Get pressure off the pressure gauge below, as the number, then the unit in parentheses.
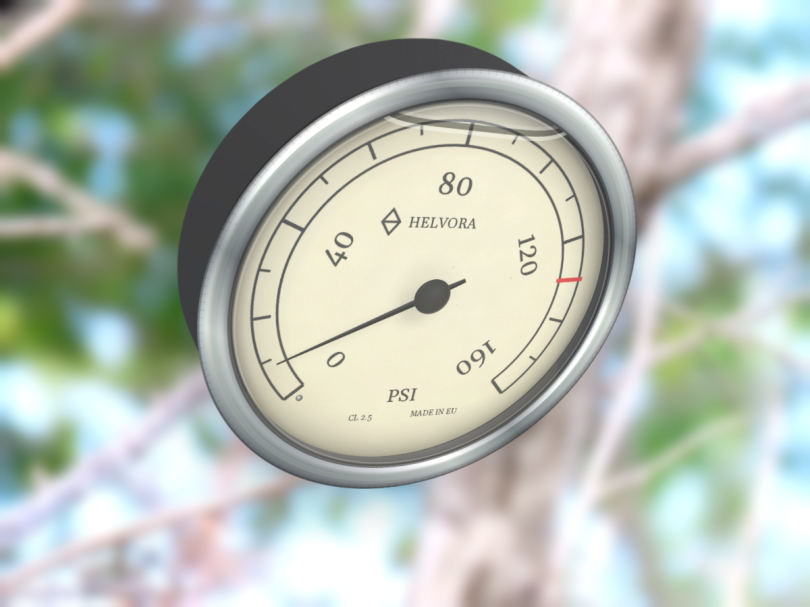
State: 10 (psi)
